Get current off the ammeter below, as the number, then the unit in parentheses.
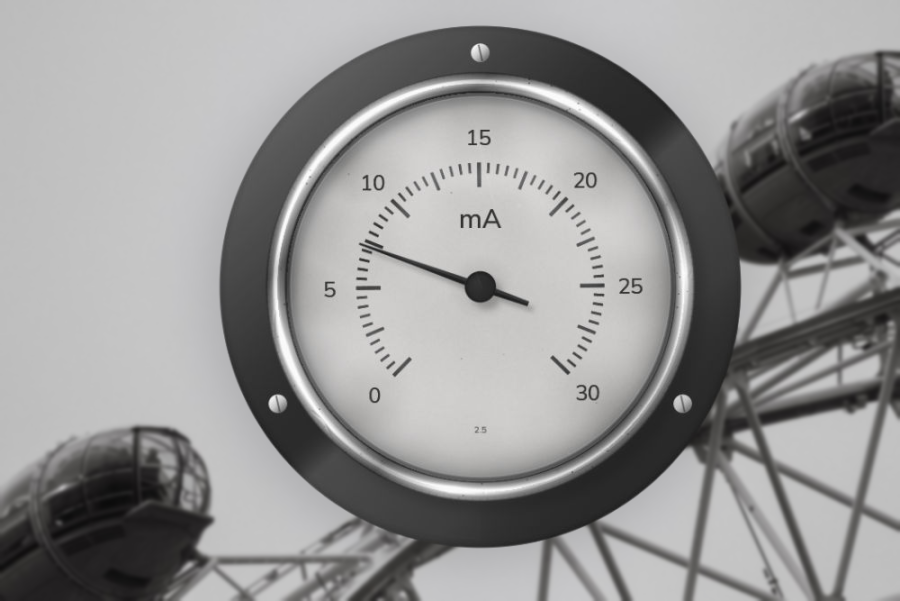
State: 7.25 (mA)
